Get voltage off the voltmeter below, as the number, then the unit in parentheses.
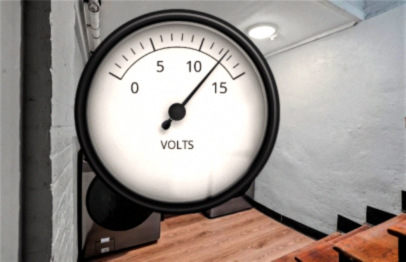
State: 12.5 (V)
